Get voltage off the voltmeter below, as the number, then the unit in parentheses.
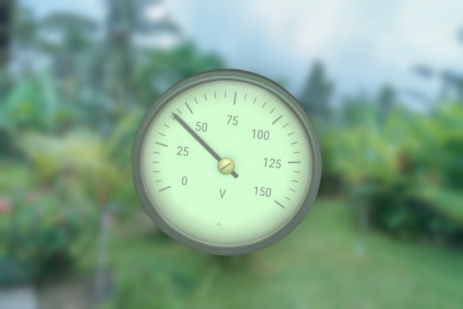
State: 42.5 (V)
